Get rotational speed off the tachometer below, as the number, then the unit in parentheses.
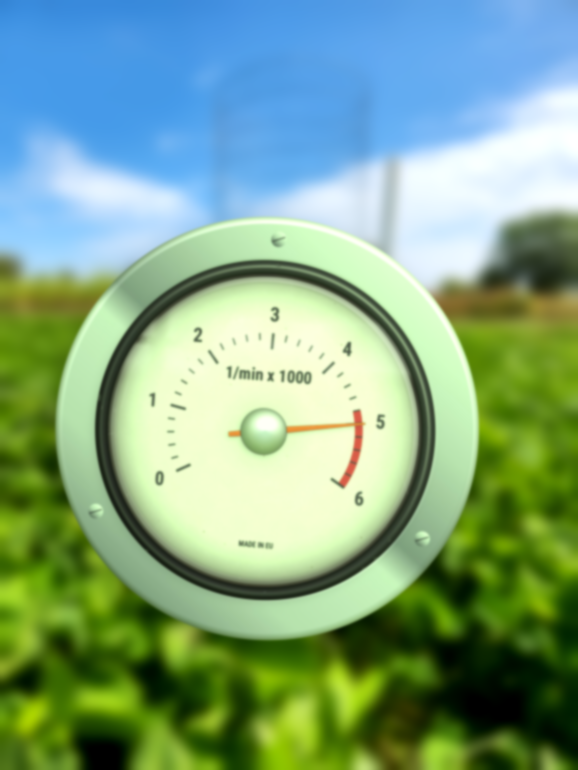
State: 5000 (rpm)
